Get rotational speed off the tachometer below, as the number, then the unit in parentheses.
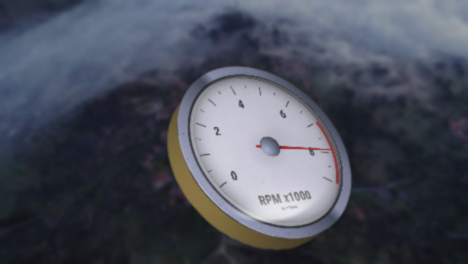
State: 8000 (rpm)
